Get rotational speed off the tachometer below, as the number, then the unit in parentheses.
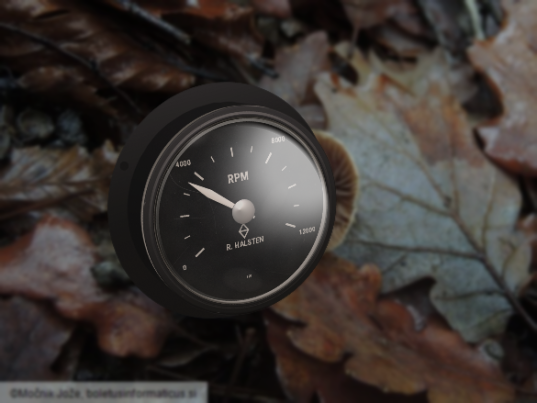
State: 3500 (rpm)
